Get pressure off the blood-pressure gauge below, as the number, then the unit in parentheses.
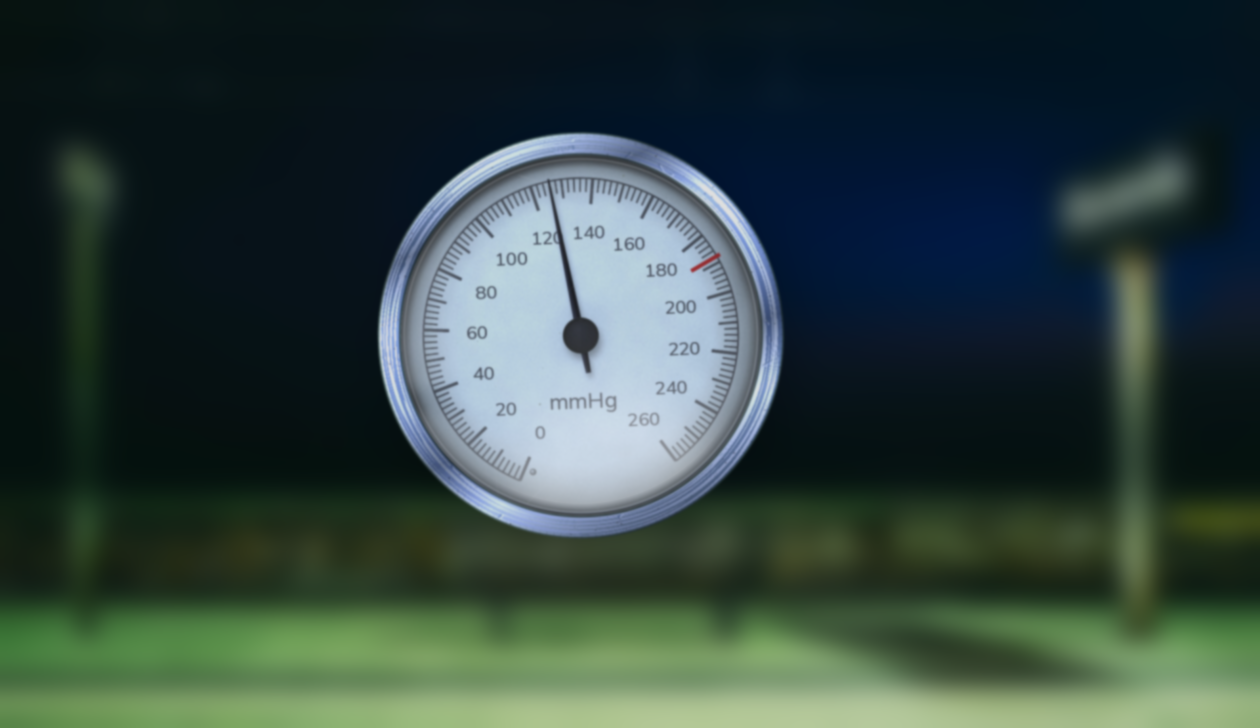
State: 126 (mmHg)
